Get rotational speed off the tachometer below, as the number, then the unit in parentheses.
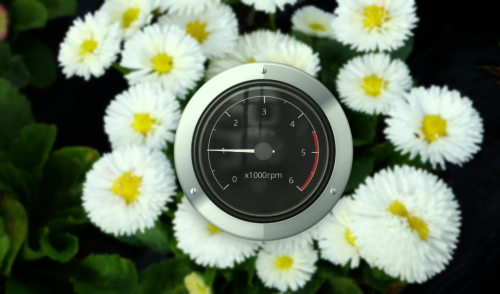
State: 1000 (rpm)
